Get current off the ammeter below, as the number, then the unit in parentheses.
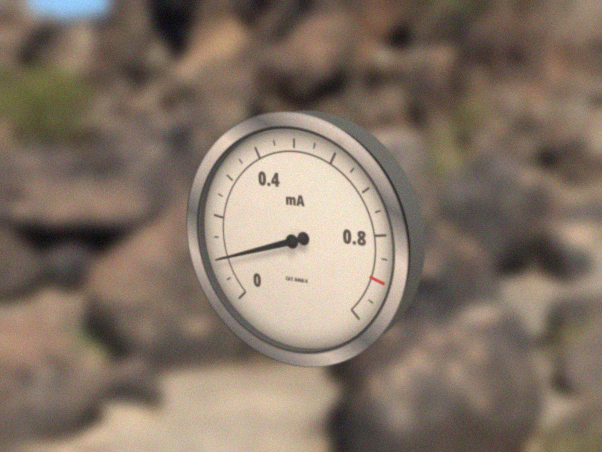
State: 0.1 (mA)
